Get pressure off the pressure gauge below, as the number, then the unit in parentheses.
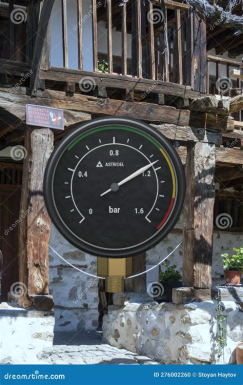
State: 1.15 (bar)
